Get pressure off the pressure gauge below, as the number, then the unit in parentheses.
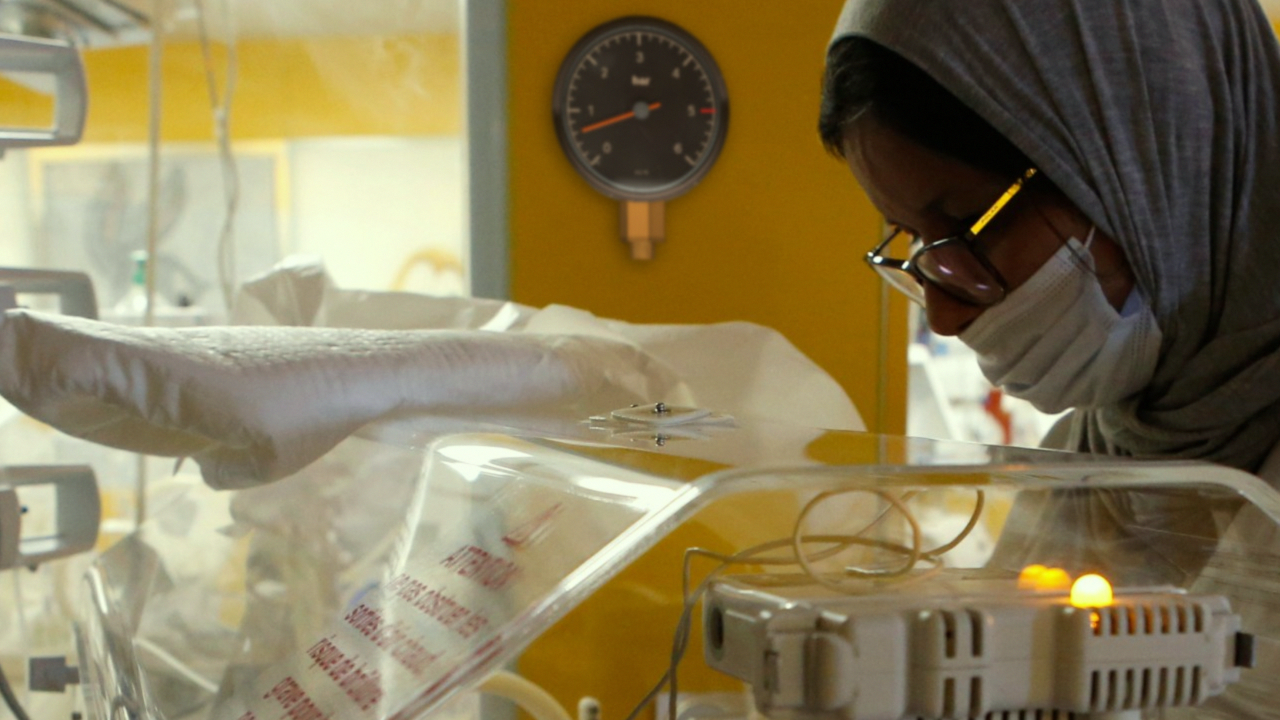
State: 0.6 (bar)
